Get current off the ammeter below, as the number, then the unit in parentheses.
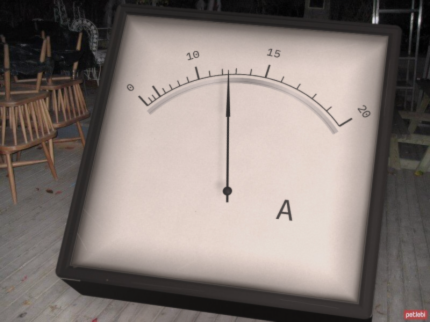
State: 12.5 (A)
